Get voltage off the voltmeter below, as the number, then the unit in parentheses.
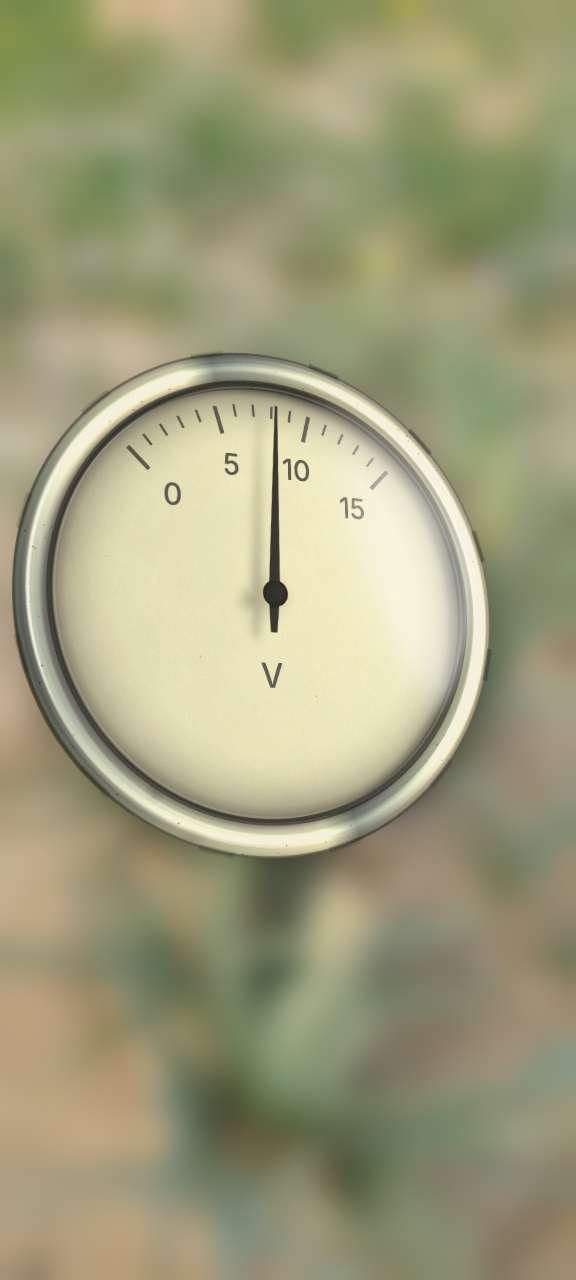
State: 8 (V)
